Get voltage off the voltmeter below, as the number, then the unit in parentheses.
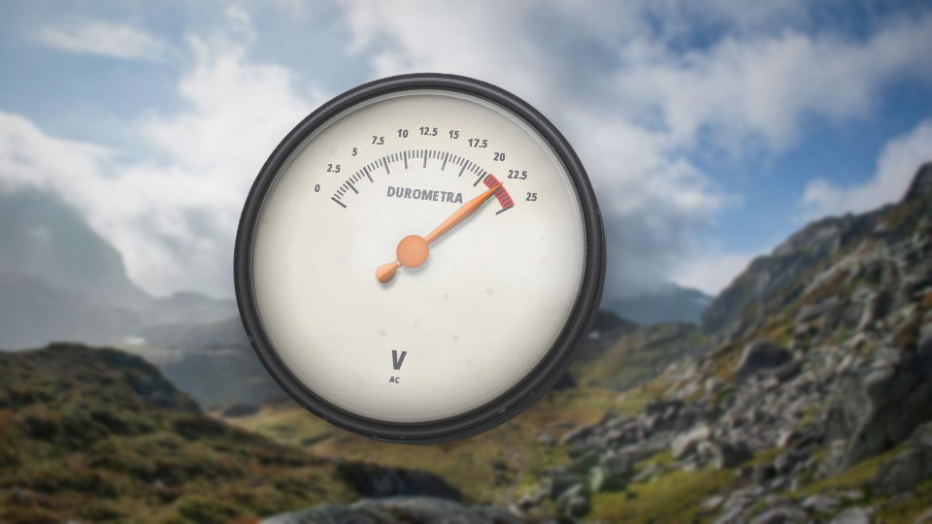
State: 22.5 (V)
